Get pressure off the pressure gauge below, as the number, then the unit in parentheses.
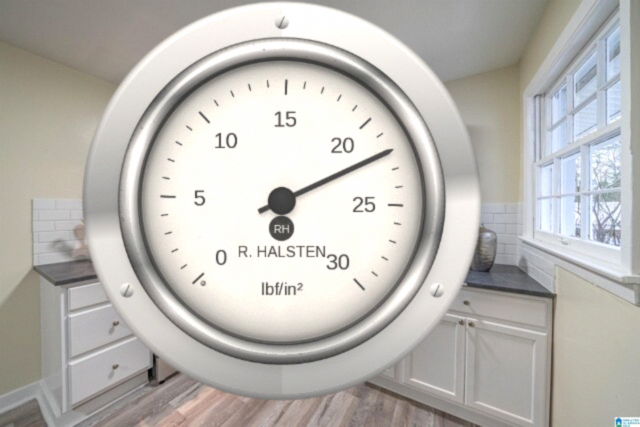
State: 22 (psi)
